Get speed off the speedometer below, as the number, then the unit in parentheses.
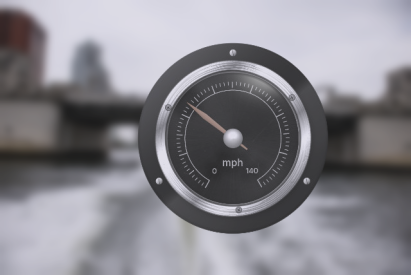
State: 46 (mph)
